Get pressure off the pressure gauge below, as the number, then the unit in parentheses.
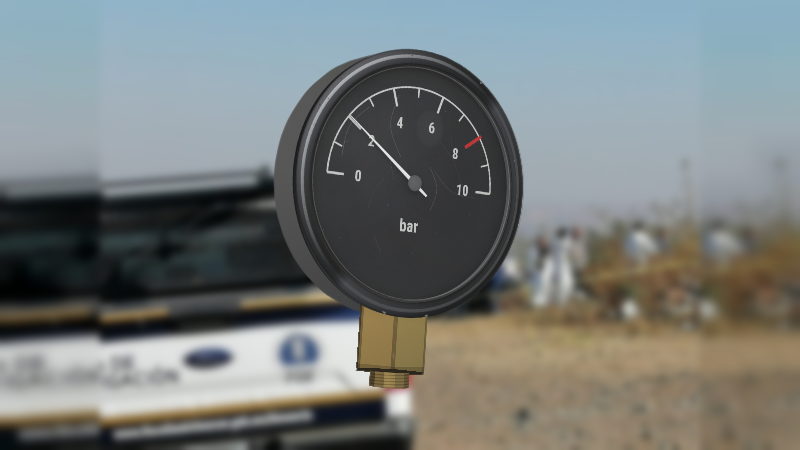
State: 2 (bar)
